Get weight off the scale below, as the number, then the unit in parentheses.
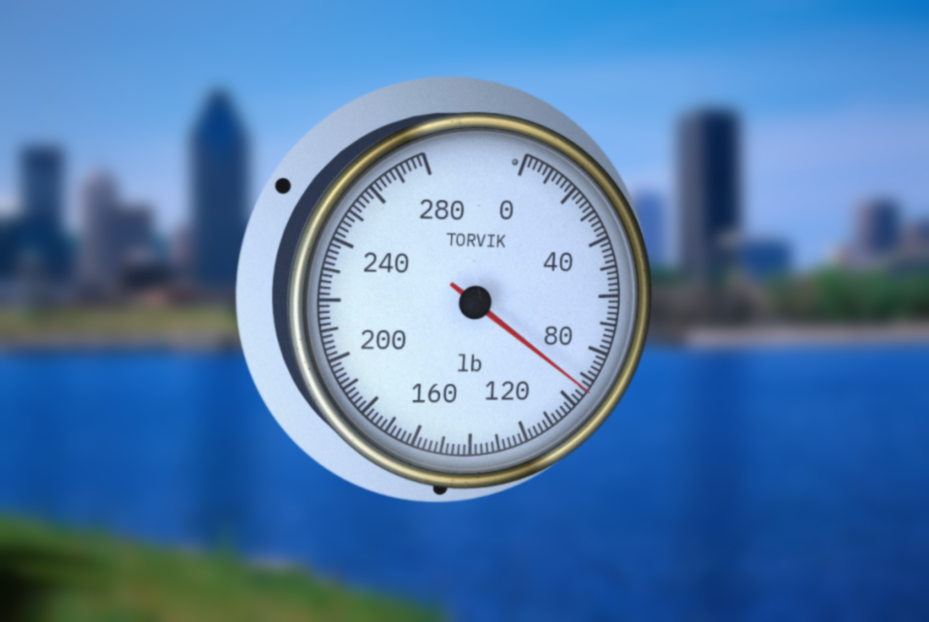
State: 94 (lb)
